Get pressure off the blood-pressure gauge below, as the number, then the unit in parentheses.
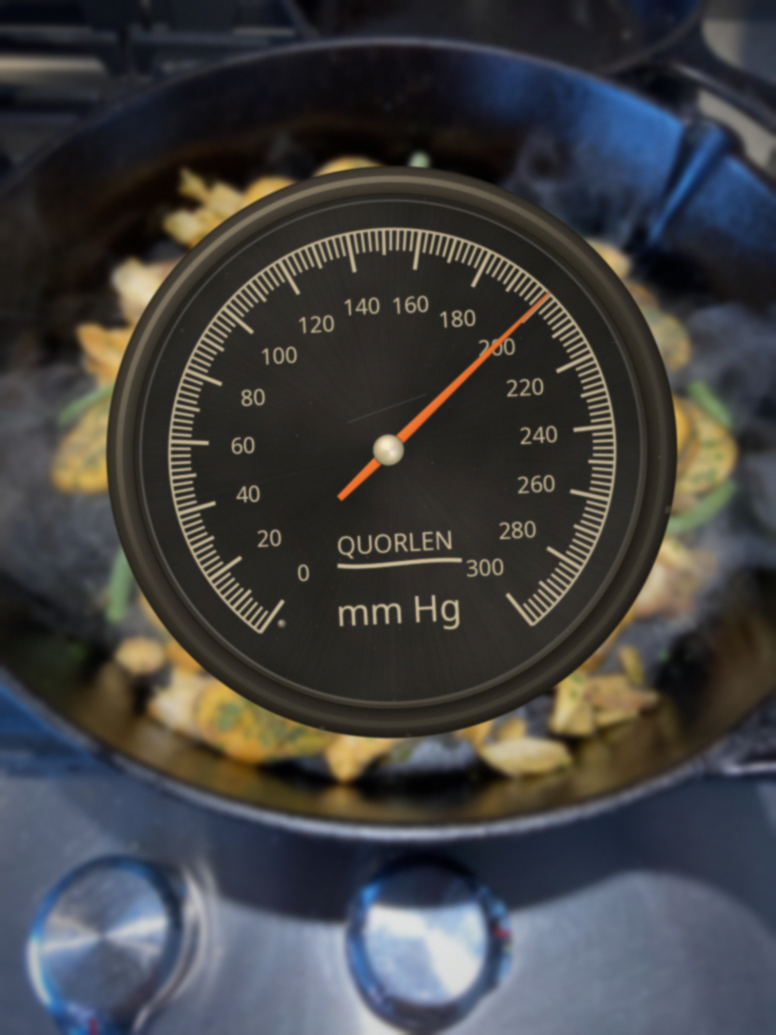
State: 200 (mmHg)
